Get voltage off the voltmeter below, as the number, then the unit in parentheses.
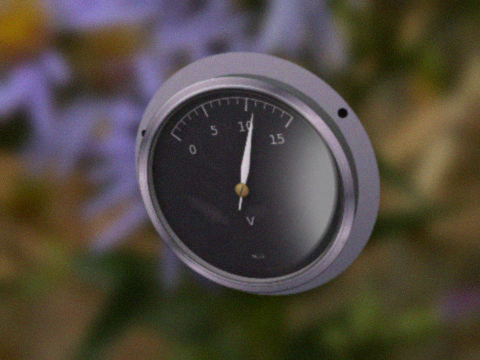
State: 11 (V)
